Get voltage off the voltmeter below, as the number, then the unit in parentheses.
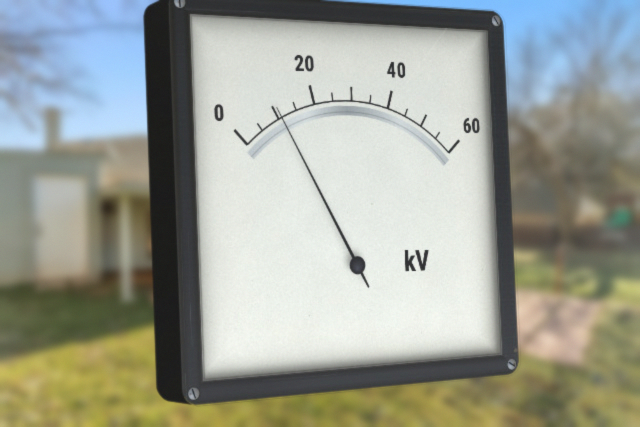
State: 10 (kV)
